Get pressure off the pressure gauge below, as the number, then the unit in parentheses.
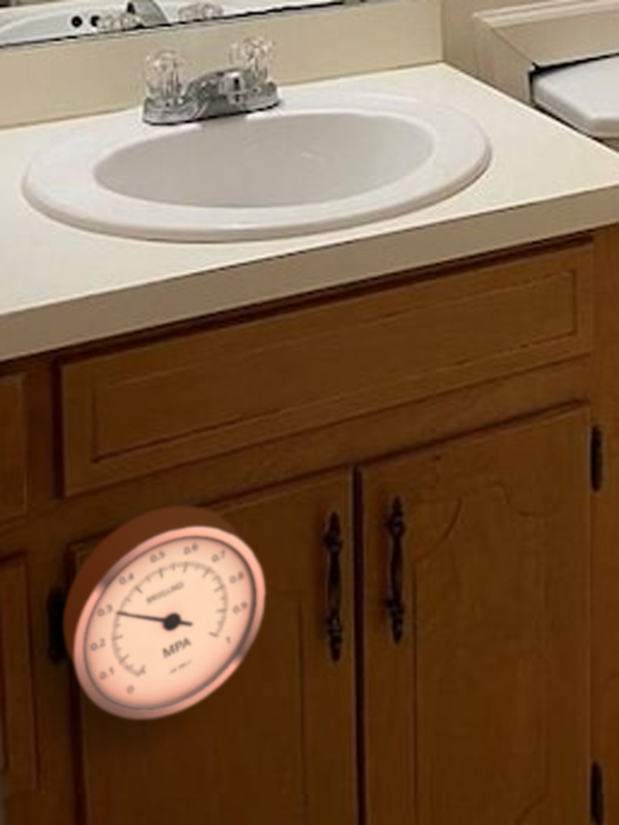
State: 0.3 (MPa)
